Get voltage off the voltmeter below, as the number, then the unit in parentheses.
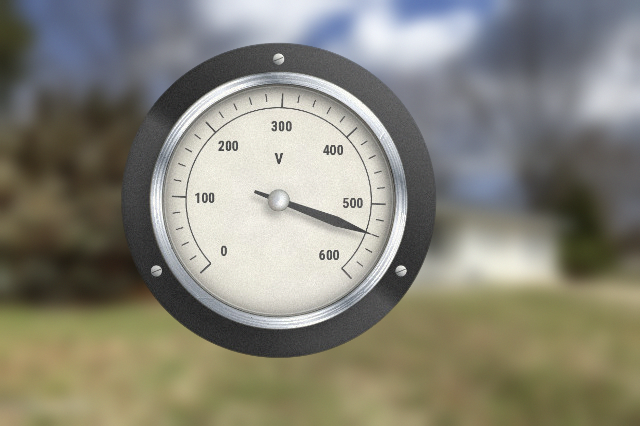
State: 540 (V)
